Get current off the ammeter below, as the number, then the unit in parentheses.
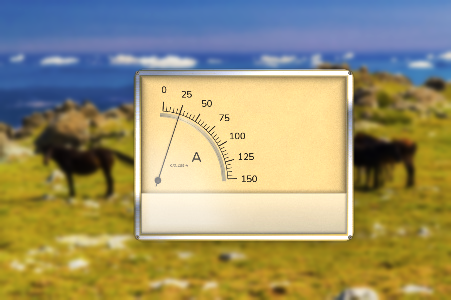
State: 25 (A)
